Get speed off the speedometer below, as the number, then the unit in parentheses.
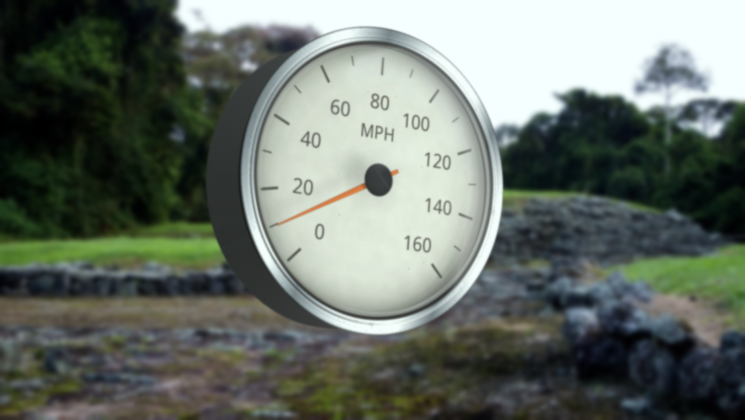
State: 10 (mph)
